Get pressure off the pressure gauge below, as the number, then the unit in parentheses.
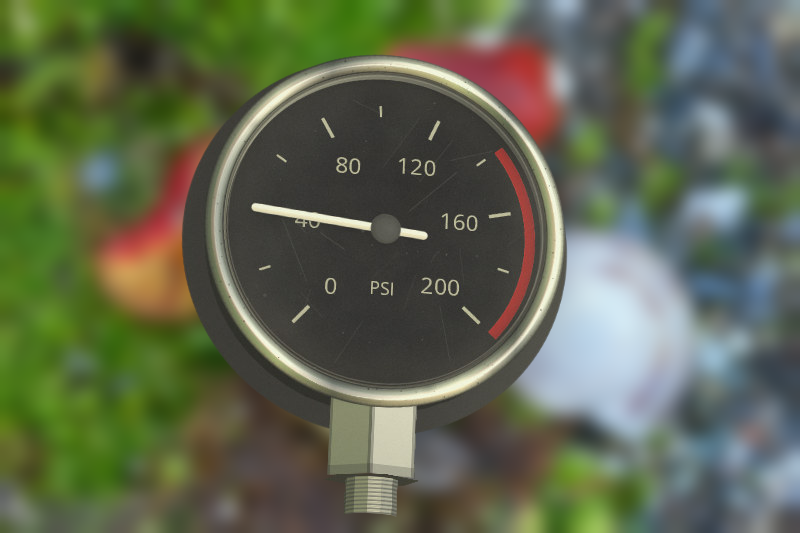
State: 40 (psi)
